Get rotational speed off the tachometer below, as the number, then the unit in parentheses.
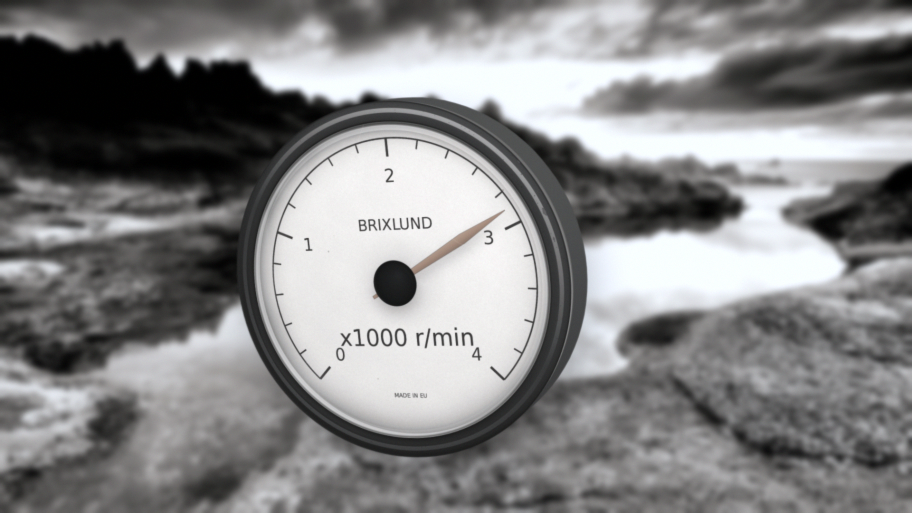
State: 2900 (rpm)
